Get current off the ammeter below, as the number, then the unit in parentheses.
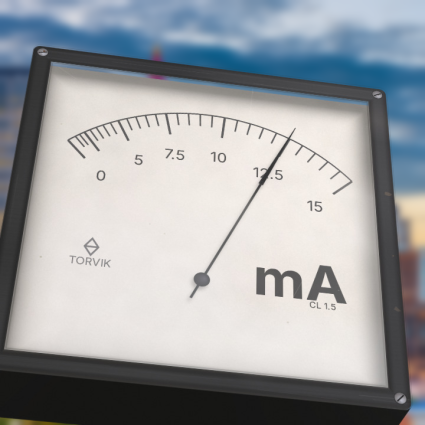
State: 12.5 (mA)
